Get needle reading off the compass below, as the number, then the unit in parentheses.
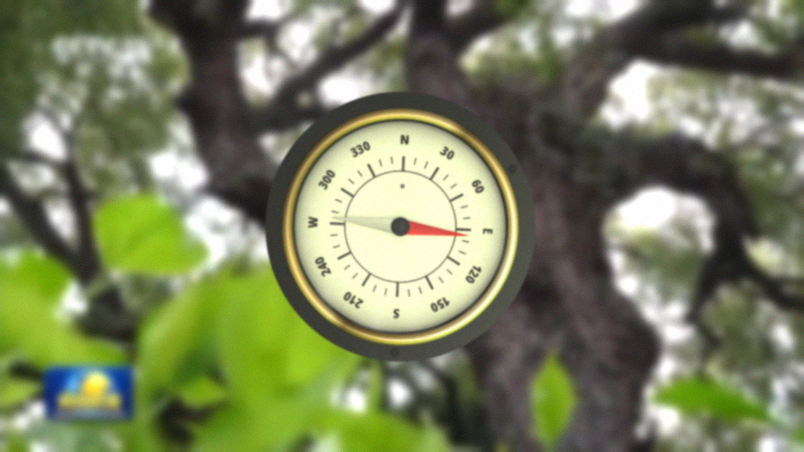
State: 95 (°)
